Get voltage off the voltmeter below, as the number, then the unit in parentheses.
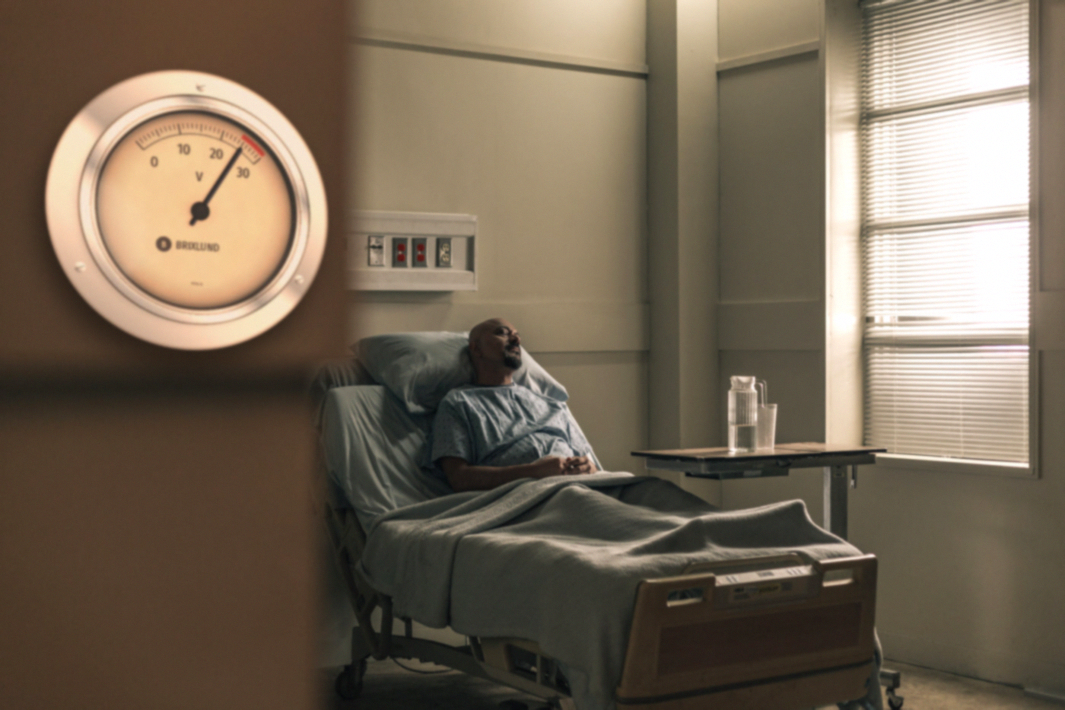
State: 25 (V)
